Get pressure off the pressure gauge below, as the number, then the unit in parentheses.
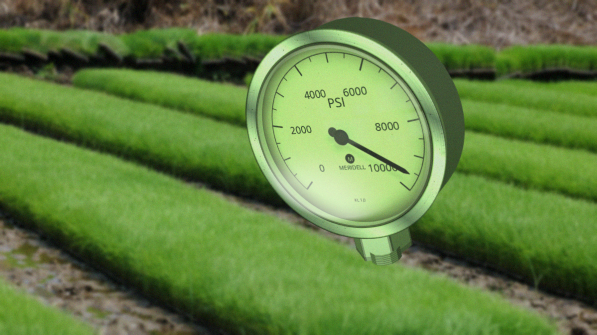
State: 9500 (psi)
